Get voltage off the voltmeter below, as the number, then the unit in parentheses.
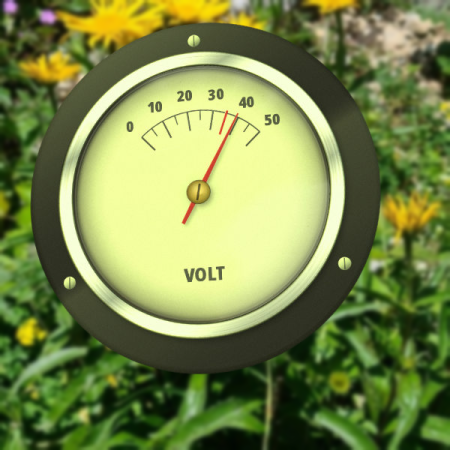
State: 40 (V)
